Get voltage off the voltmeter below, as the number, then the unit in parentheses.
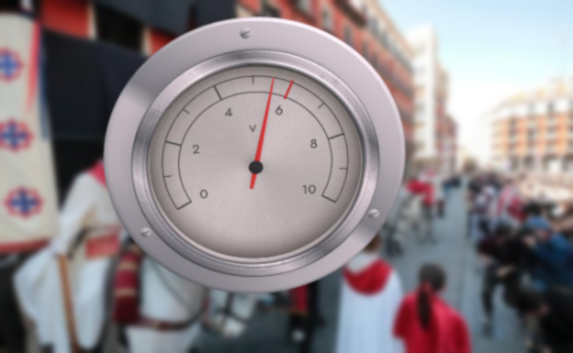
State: 5.5 (V)
